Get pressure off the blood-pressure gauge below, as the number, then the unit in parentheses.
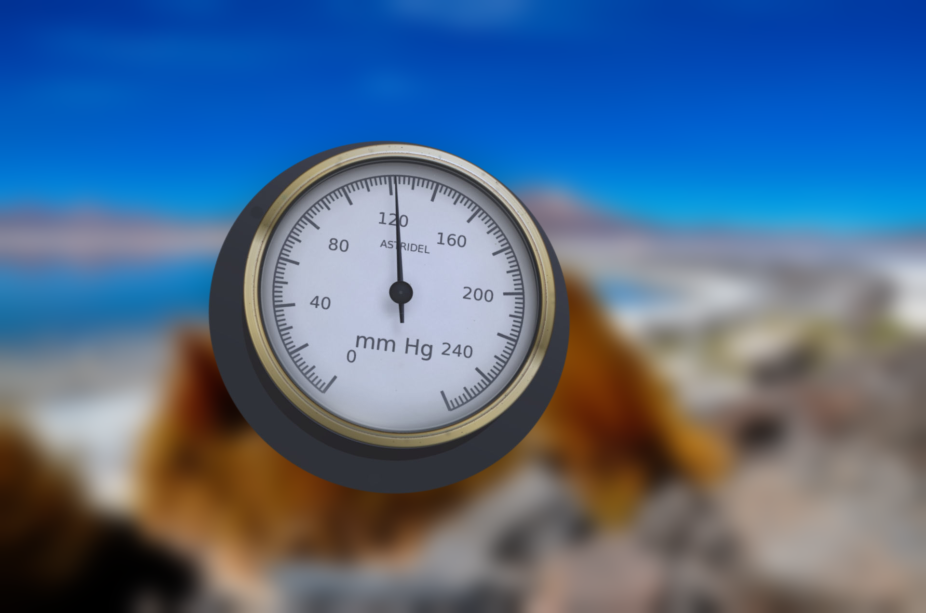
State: 122 (mmHg)
